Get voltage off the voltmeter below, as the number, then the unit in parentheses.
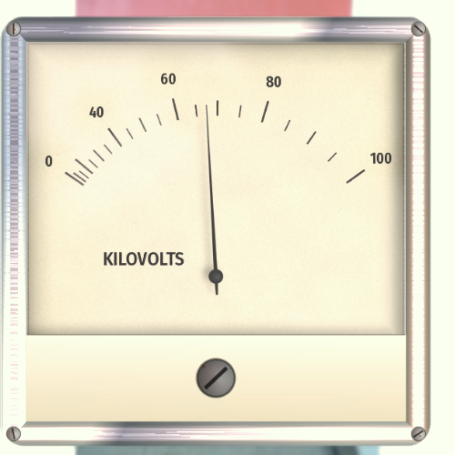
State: 67.5 (kV)
